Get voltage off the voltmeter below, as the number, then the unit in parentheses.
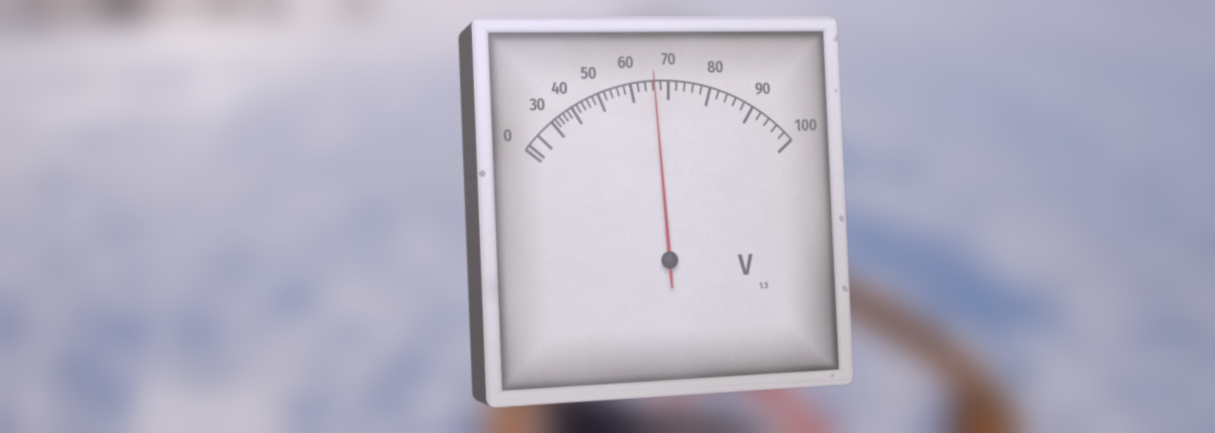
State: 66 (V)
